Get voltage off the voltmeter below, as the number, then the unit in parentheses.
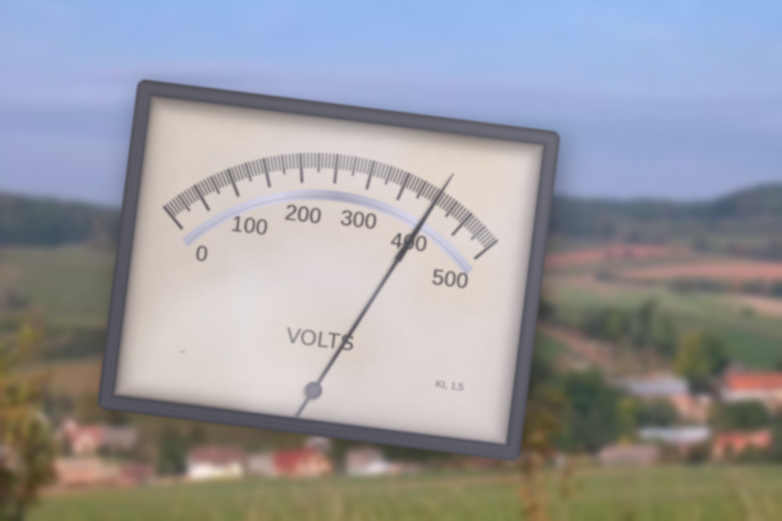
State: 400 (V)
